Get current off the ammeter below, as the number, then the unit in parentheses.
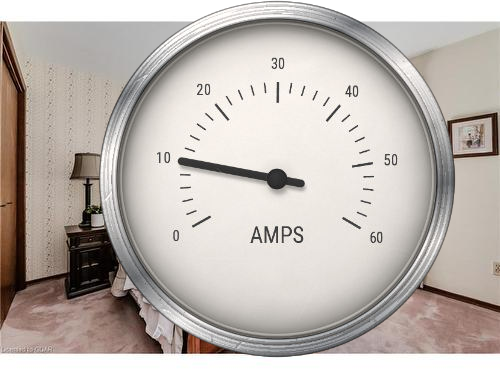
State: 10 (A)
